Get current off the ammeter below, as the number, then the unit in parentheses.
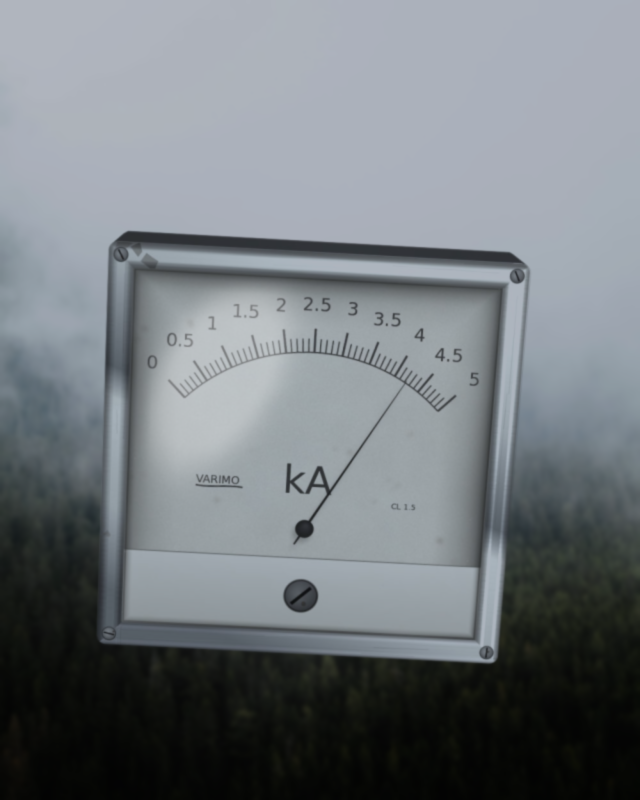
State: 4.2 (kA)
